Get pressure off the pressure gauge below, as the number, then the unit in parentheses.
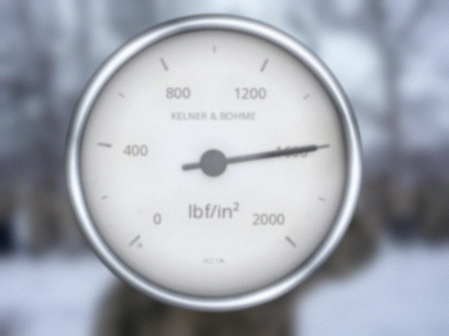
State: 1600 (psi)
